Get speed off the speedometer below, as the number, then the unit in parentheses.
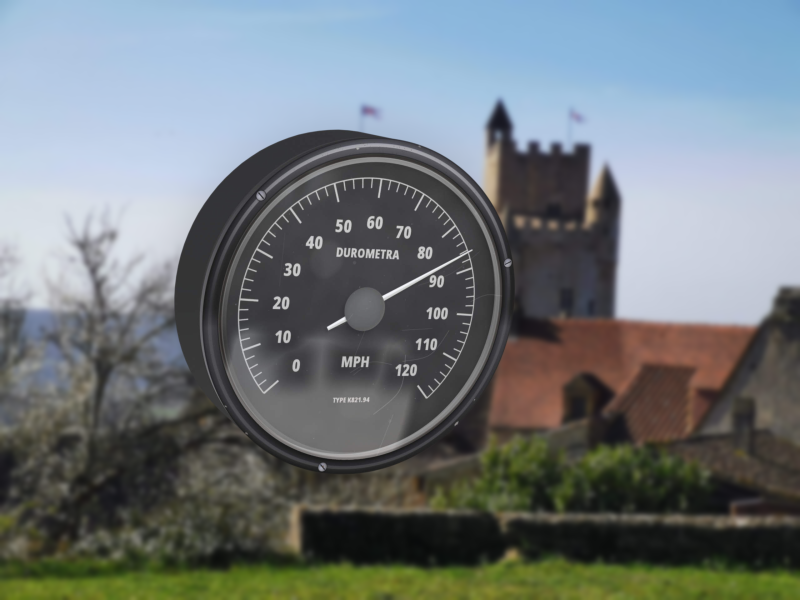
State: 86 (mph)
